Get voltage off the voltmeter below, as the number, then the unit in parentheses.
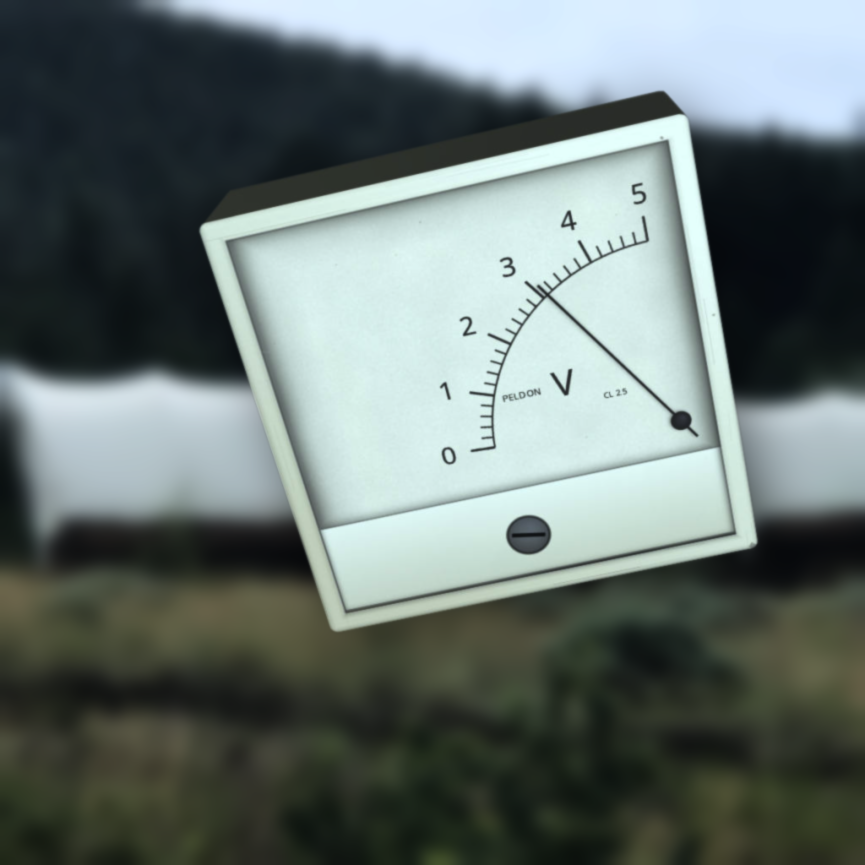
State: 3.1 (V)
